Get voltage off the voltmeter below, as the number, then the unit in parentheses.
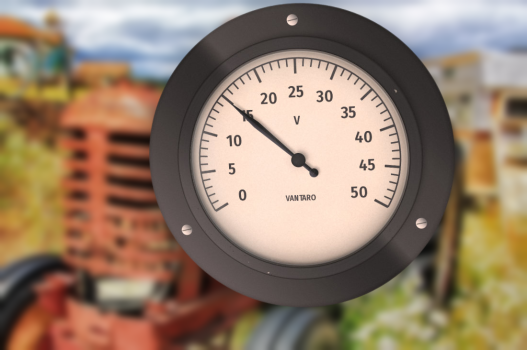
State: 15 (V)
